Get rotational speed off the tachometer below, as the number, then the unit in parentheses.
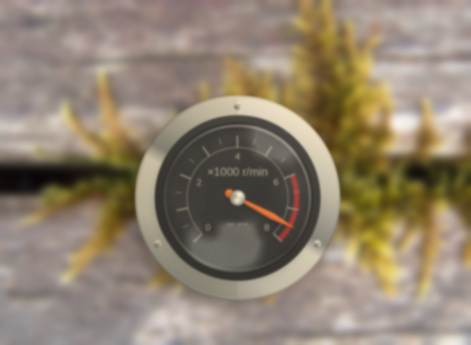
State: 7500 (rpm)
